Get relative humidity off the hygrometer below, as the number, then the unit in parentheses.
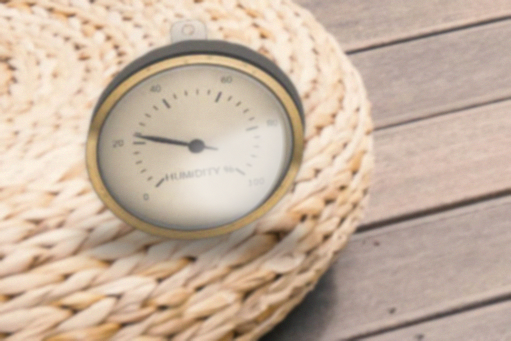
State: 24 (%)
